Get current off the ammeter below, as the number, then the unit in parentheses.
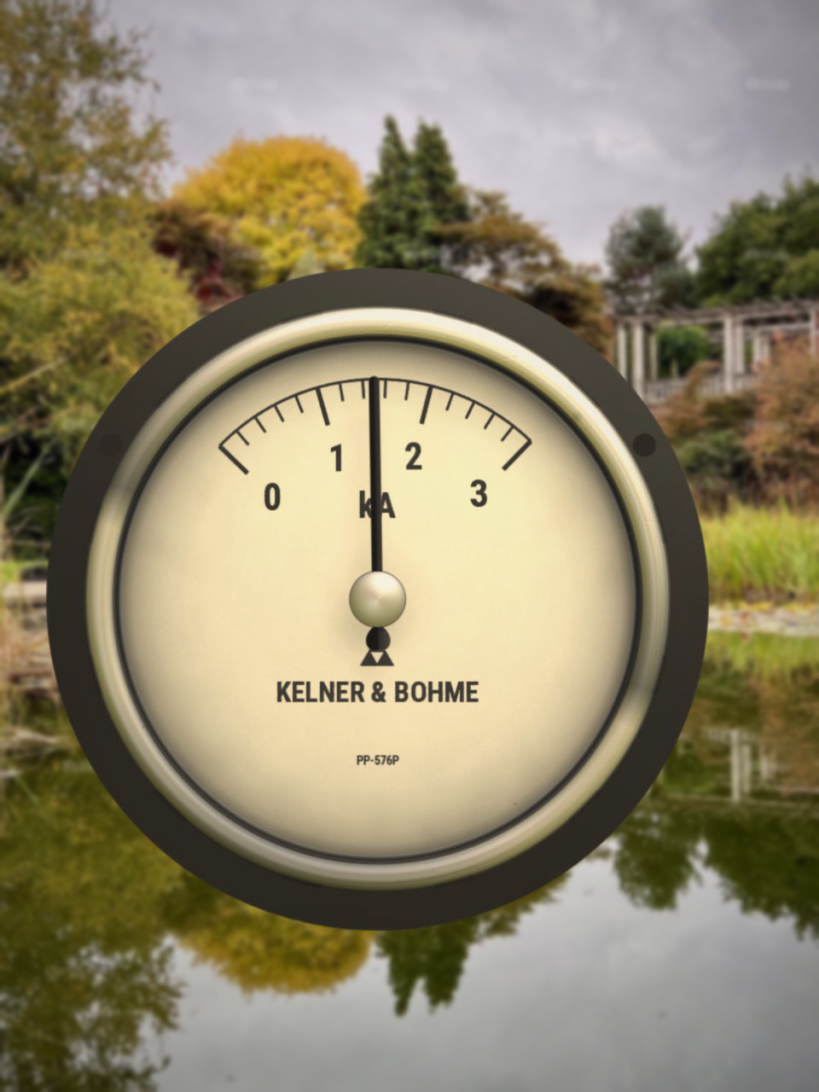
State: 1.5 (kA)
